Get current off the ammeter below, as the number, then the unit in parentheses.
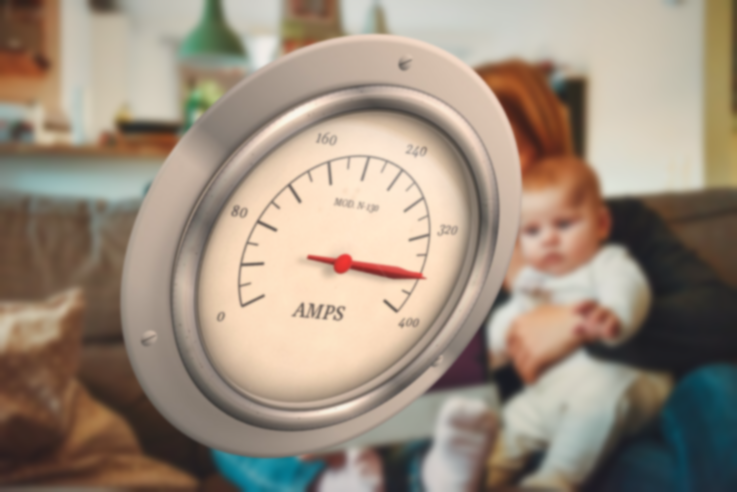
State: 360 (A)
